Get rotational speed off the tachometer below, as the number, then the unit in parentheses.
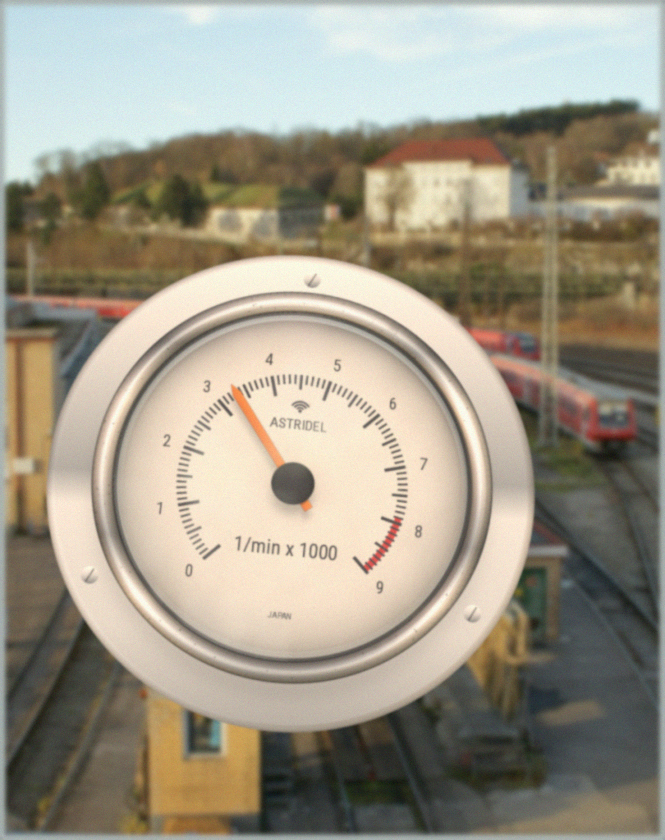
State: 3300 (rpm)
